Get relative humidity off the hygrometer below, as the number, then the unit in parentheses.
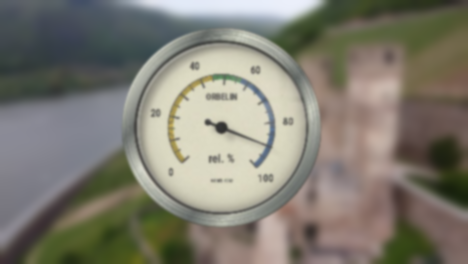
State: 90 (%)
